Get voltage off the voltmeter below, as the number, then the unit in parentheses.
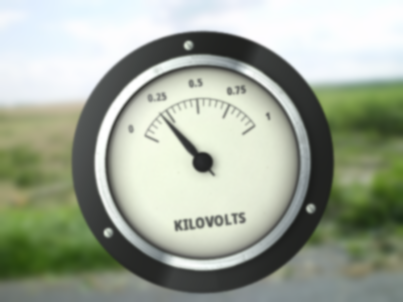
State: 0.2 (kV)
